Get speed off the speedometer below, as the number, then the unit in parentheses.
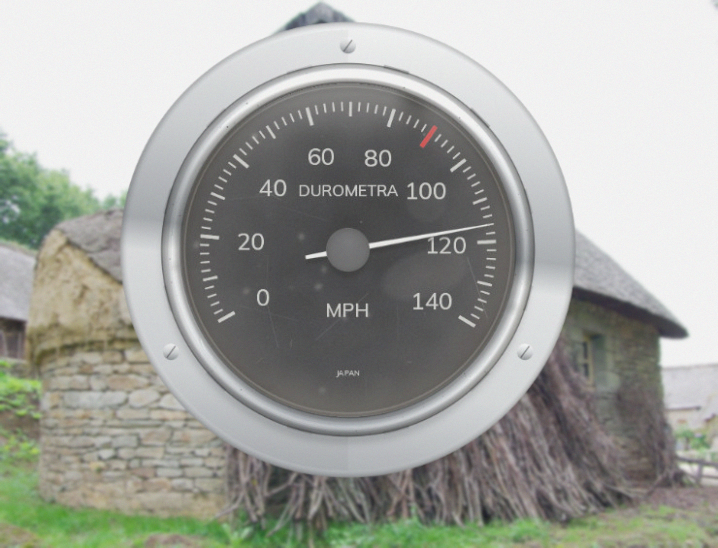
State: 116 (mph)
